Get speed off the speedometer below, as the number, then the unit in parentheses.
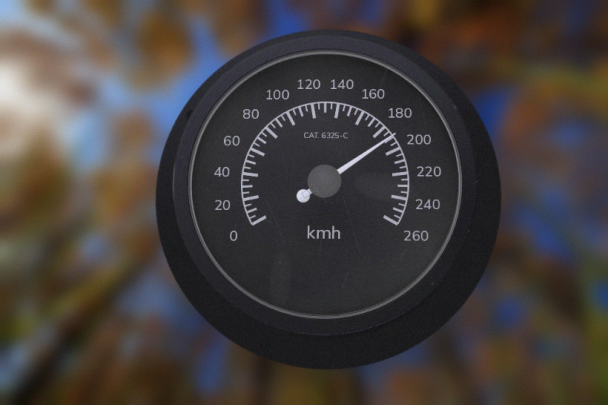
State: 190 (km/h)
